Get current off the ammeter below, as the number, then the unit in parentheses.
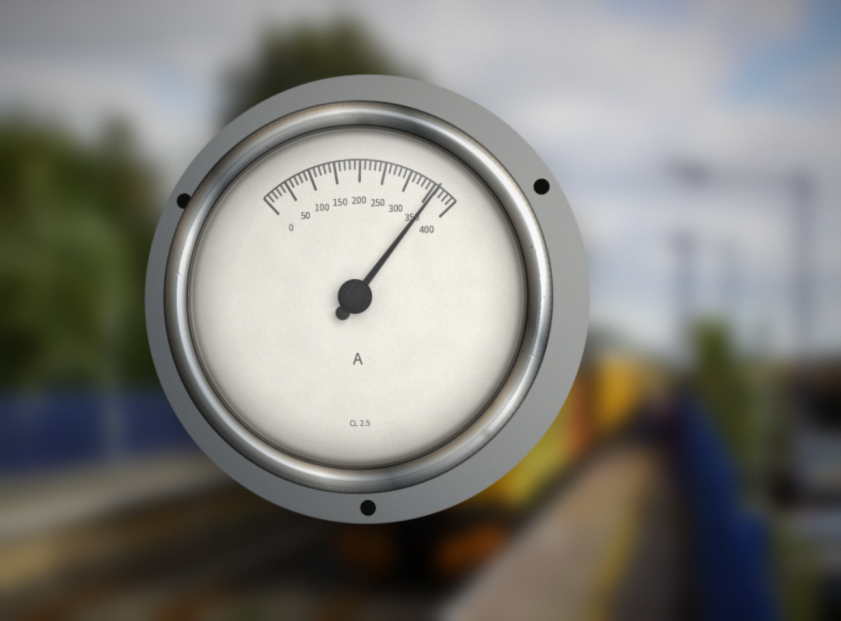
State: 360 (A)
